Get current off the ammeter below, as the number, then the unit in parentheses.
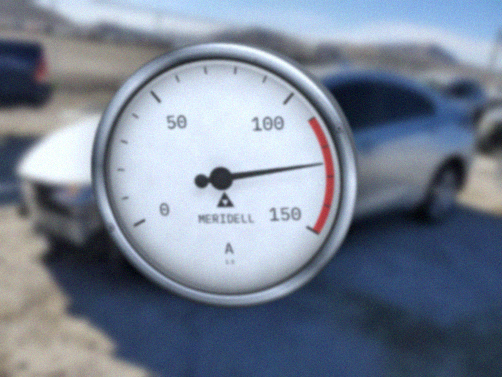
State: 125 (A)
